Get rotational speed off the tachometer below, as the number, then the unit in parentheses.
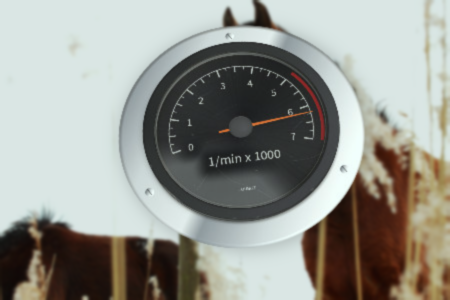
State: 6250 (rpm)
